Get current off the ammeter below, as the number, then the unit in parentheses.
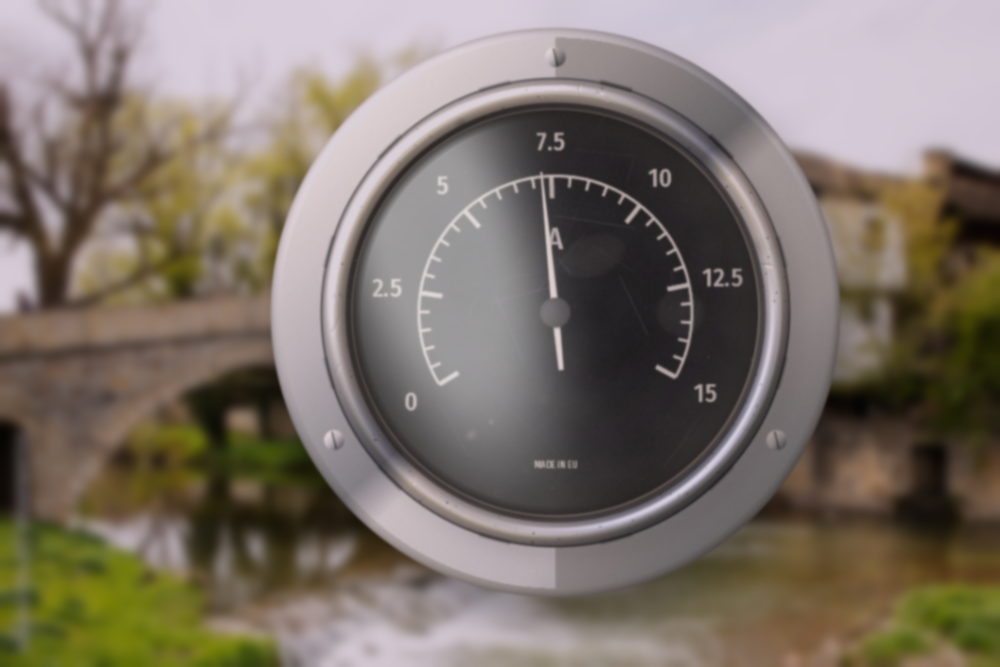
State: 7.25 (A)
